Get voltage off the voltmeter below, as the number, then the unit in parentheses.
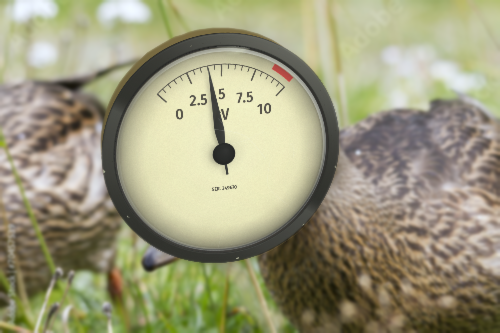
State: 4 (kV)
